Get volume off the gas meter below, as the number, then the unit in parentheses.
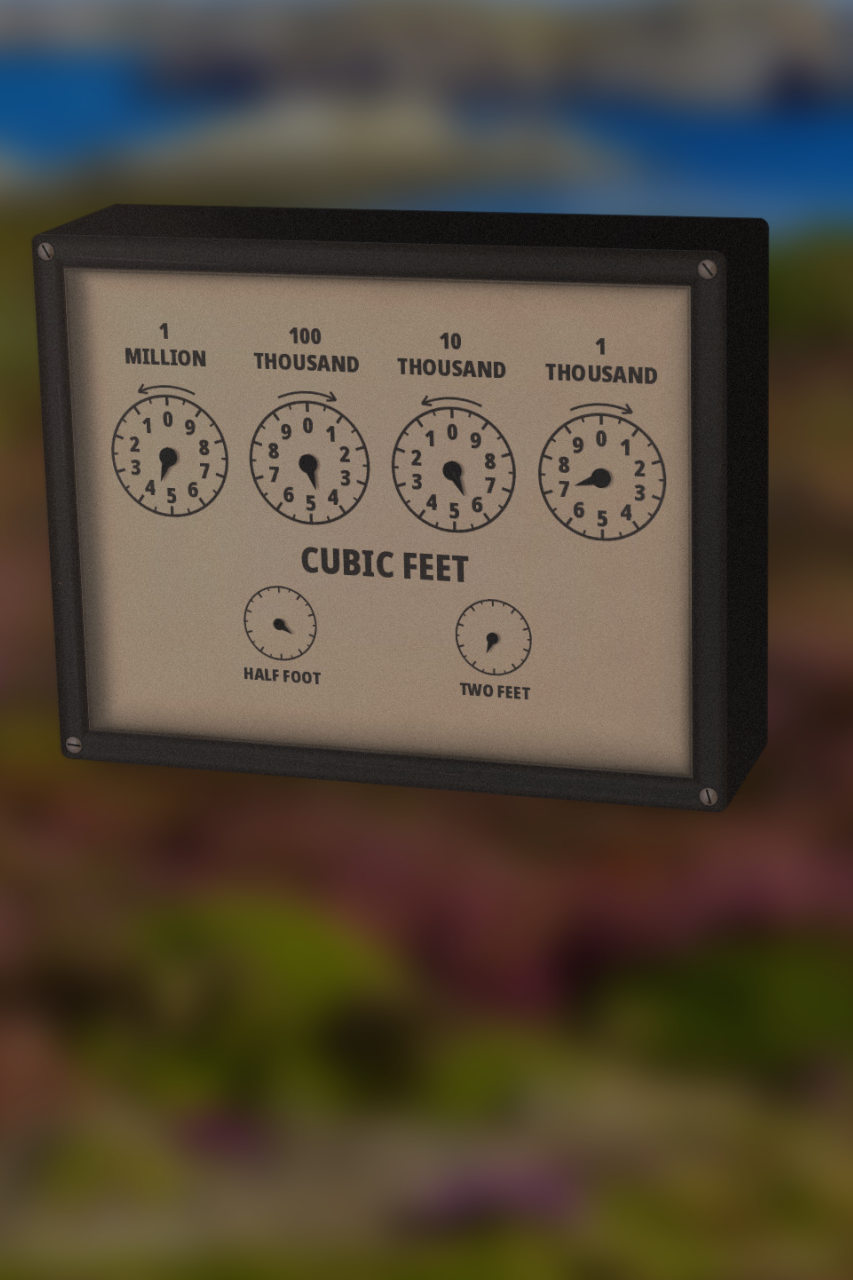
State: 445700 (ft³)
